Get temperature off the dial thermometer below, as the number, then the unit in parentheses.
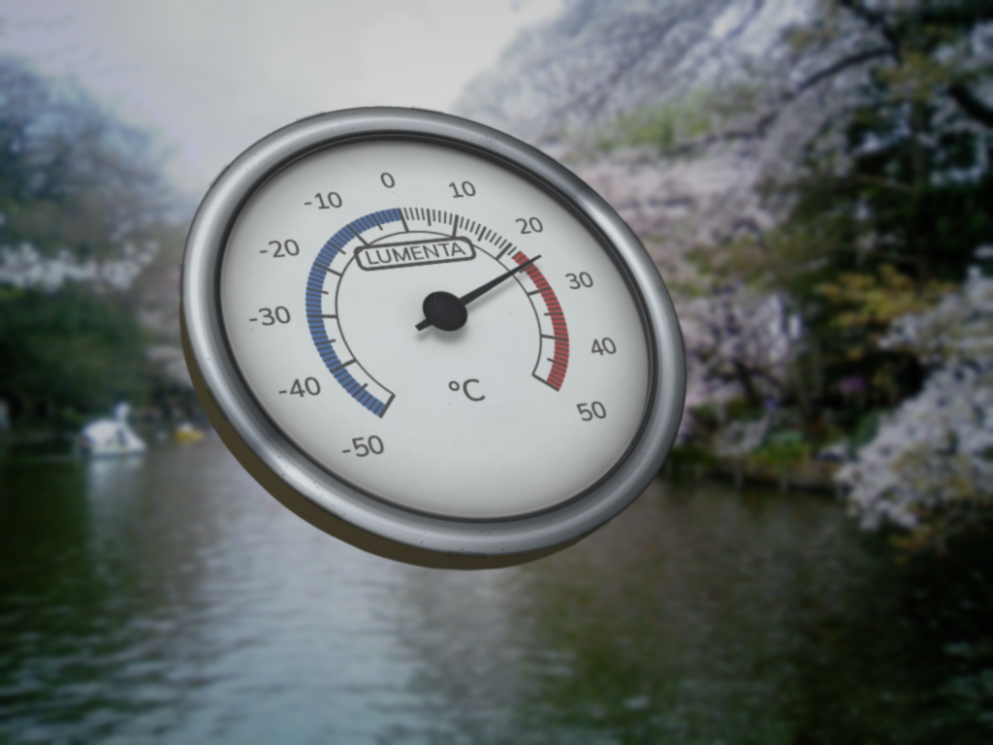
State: 25 (°C)
